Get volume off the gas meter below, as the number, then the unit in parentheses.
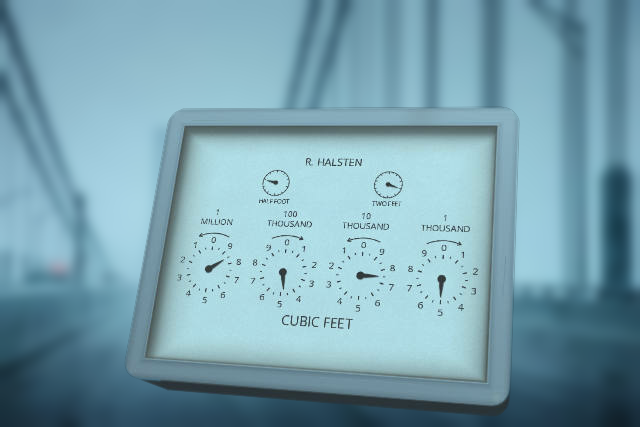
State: 847500 (ft³)
